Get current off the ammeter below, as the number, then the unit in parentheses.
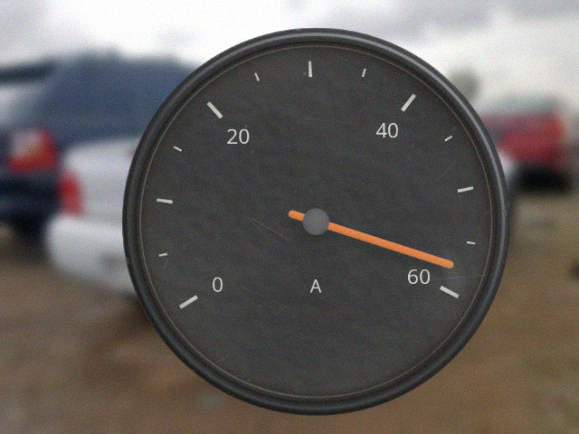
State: 57.5 (A)
